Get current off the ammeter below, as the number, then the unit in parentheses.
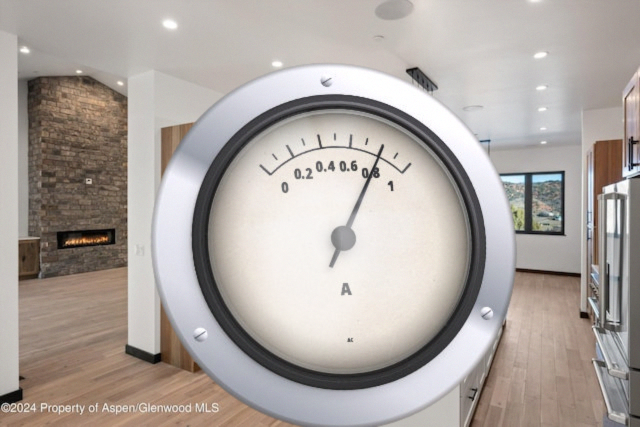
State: 0.8 (A)
